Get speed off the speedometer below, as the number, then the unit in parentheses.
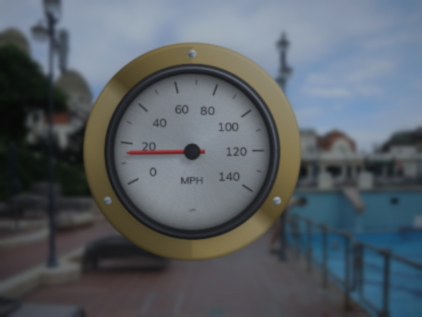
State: 15 (mph)
